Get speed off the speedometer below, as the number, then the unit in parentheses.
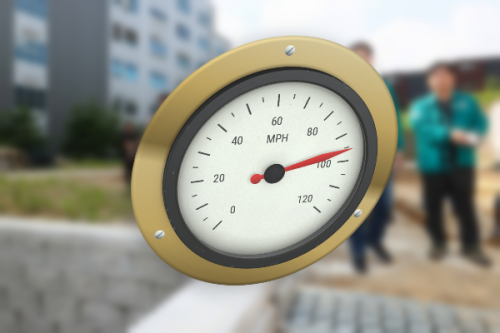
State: 95 (mph)
